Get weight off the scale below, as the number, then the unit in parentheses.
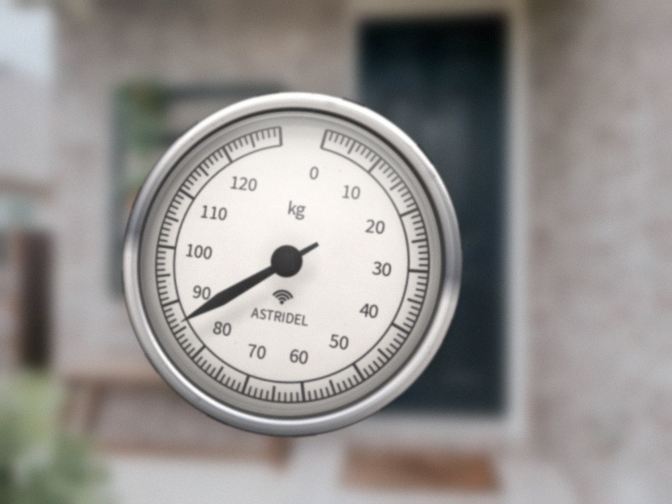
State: 86 (kg)
